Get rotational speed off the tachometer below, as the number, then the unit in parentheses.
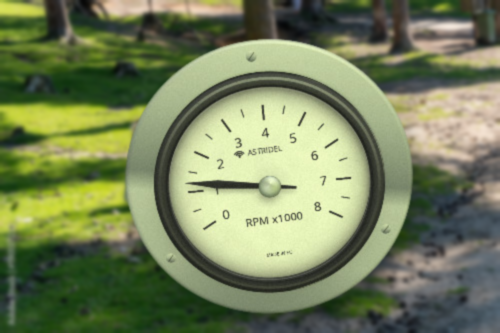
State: 1250 (rpm)
